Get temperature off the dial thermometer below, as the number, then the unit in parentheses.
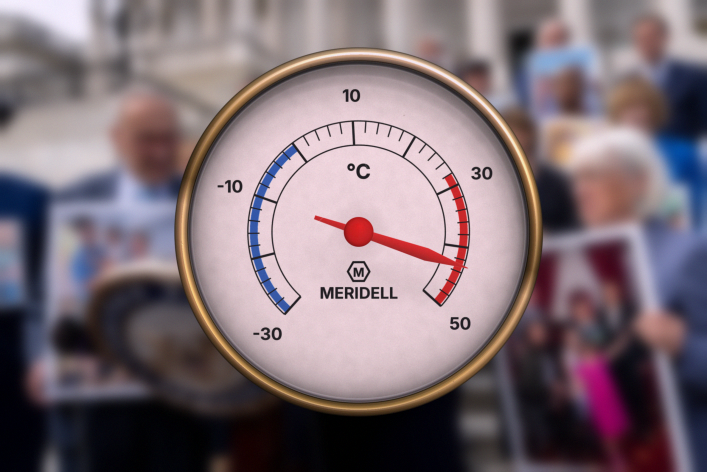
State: 43 (°C)
